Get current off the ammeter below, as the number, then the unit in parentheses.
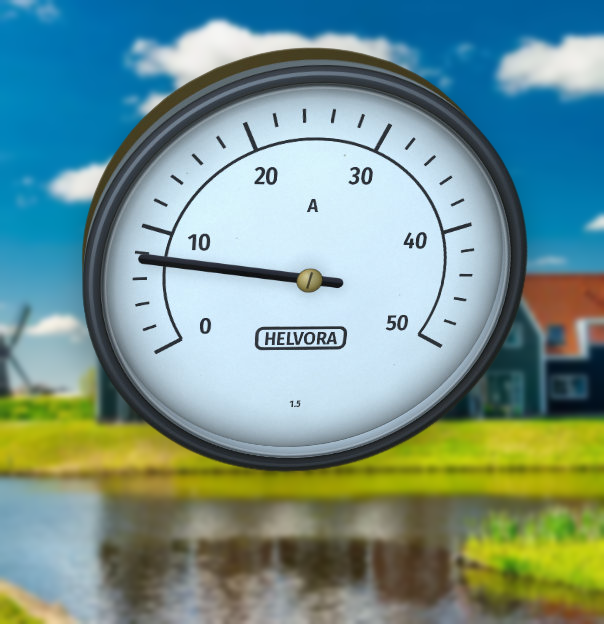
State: 8 (A)
